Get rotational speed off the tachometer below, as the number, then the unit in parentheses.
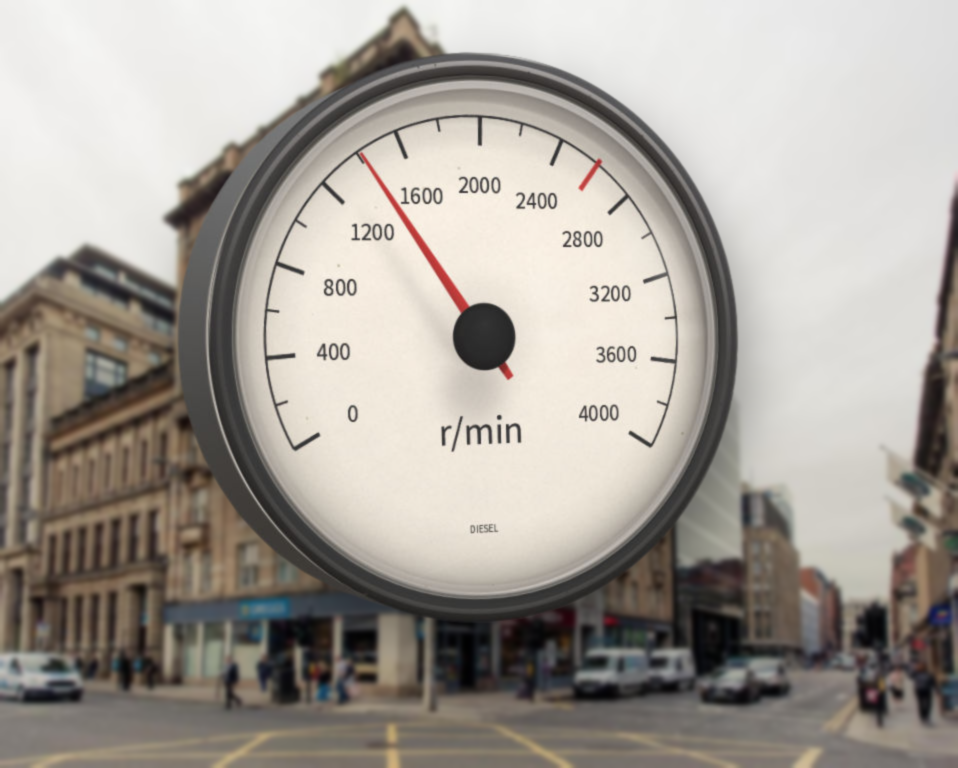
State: 1400 (rpm)
